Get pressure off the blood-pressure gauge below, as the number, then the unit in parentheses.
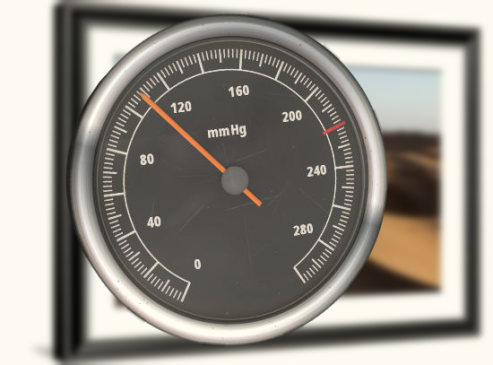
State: 108 (mmHg)
